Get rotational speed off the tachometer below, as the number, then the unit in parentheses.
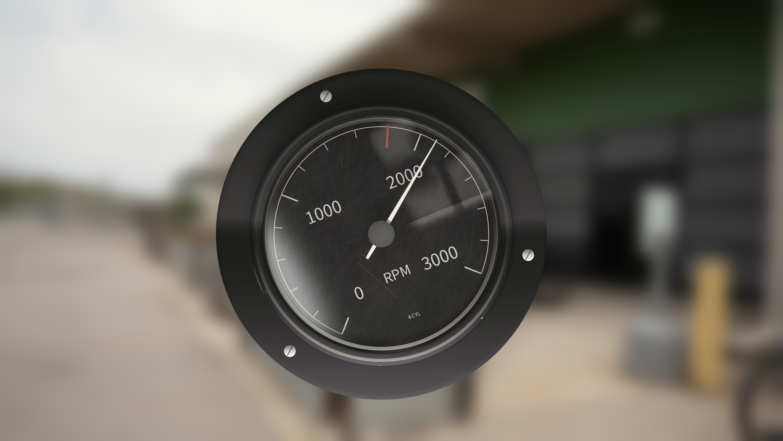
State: 2100 (rpm)
